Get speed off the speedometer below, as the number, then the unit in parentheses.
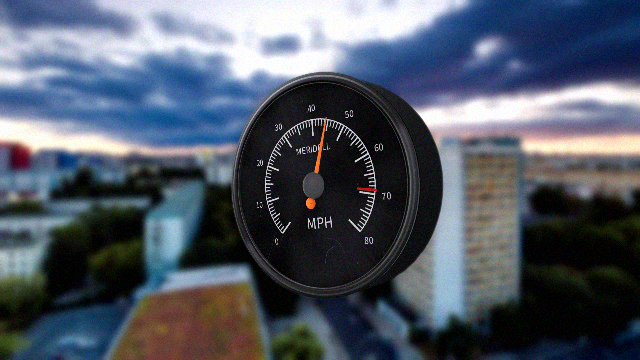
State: 45 (mph)
